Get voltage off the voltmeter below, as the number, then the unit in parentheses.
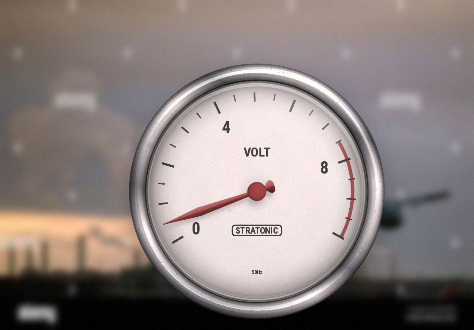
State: 0.5 (V)
